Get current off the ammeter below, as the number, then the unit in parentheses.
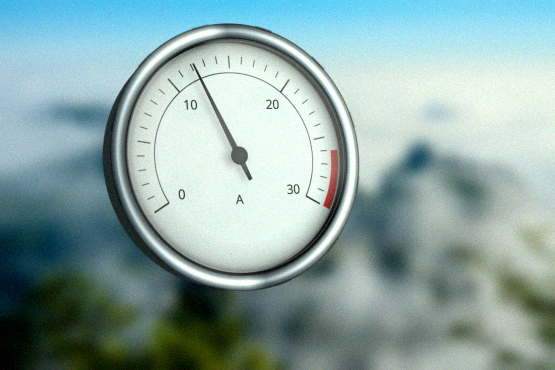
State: 12 (A)
